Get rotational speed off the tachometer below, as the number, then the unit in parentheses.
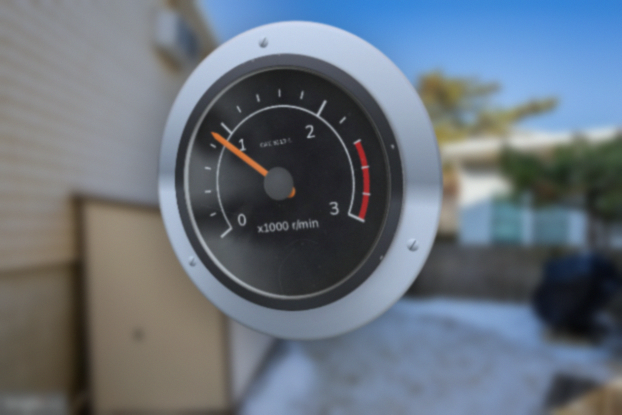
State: 900 (rpm)
